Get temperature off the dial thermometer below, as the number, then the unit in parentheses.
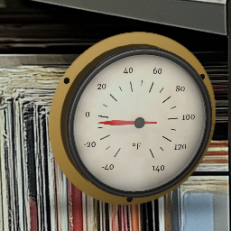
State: -5 (°F)
